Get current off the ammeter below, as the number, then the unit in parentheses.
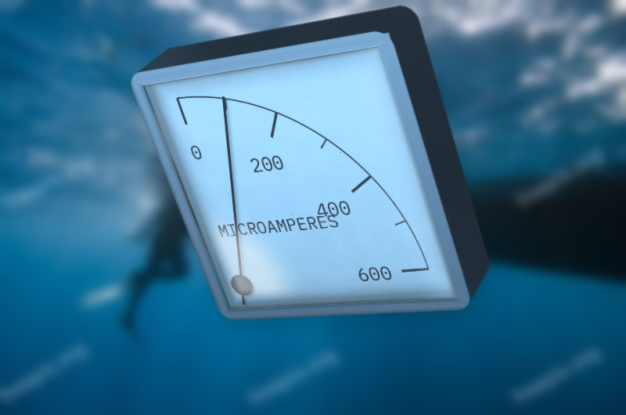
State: 100 (µA)
